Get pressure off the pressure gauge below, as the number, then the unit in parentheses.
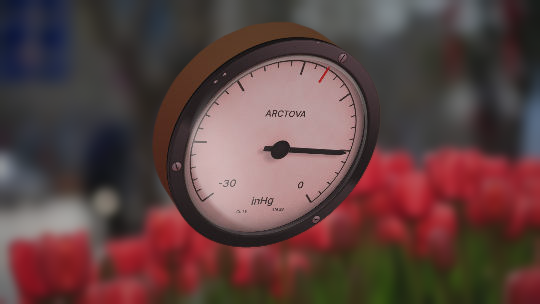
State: -5 (inHg)
